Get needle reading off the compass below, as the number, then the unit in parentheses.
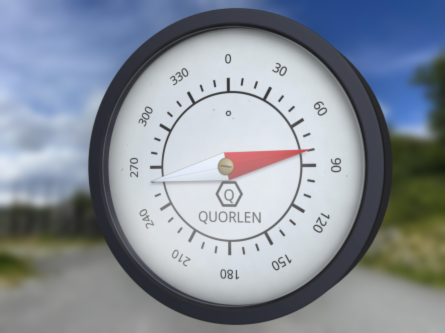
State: 80 (°)
